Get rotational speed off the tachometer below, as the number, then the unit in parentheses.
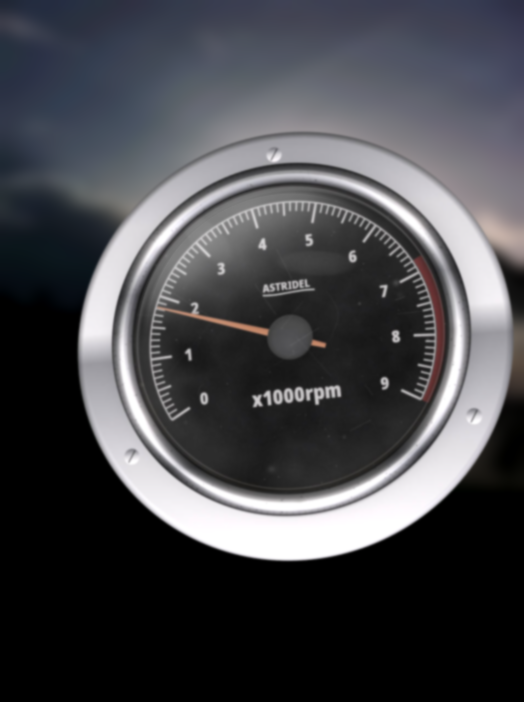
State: 1800 (rpm)
